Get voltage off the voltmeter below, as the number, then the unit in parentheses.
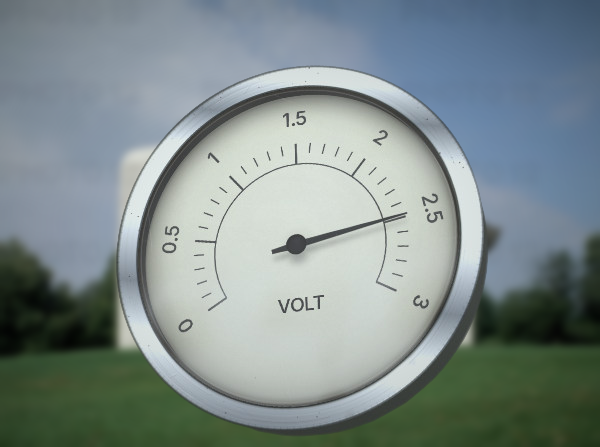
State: 2.5 (V)
